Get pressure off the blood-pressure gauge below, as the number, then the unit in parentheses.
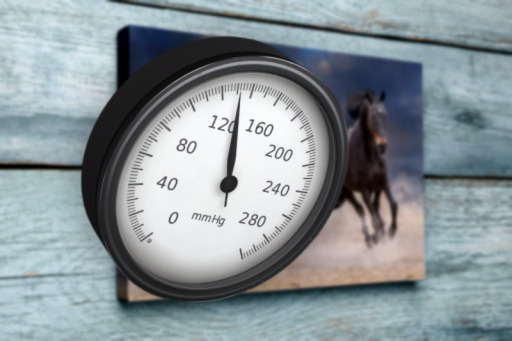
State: 130 (mmHg)
